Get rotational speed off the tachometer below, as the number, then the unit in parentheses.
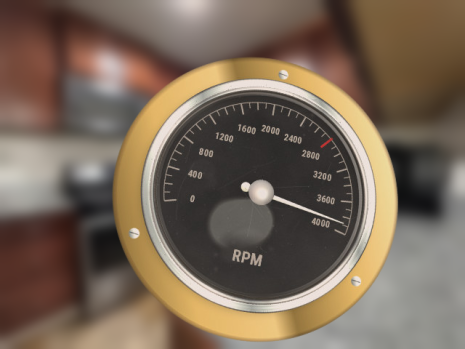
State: 3900 (rpm)
